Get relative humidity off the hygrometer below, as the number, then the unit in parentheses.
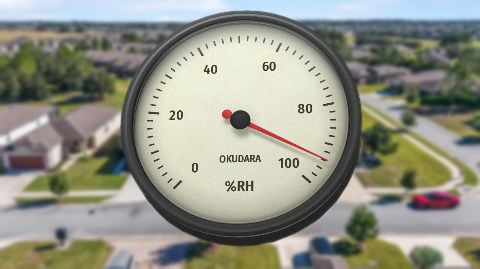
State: 94 (%)
